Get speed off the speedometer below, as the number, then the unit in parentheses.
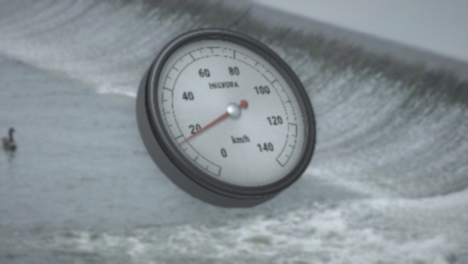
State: 17.5 (km/h)
